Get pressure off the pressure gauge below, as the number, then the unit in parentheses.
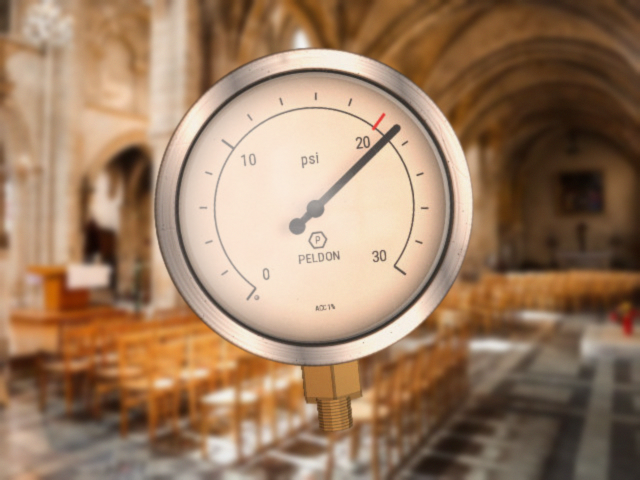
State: 21 (psi)
